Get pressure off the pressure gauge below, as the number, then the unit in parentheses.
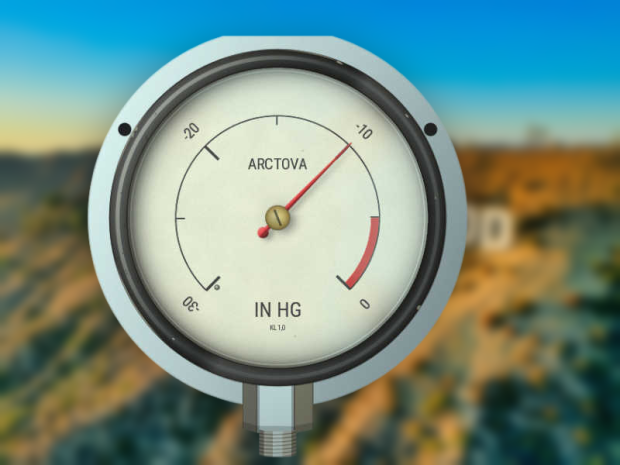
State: -10 (inHg)
